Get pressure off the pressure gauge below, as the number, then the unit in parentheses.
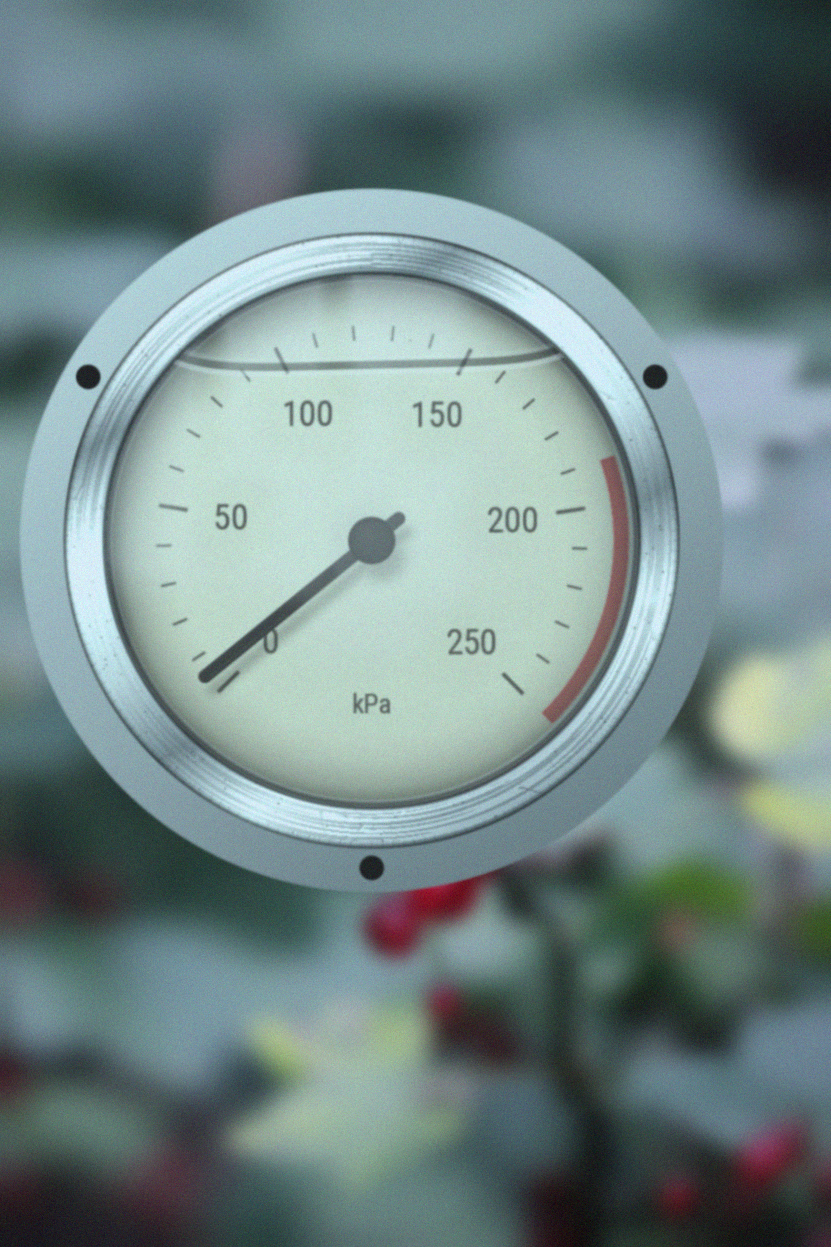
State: 5 (kPa)
